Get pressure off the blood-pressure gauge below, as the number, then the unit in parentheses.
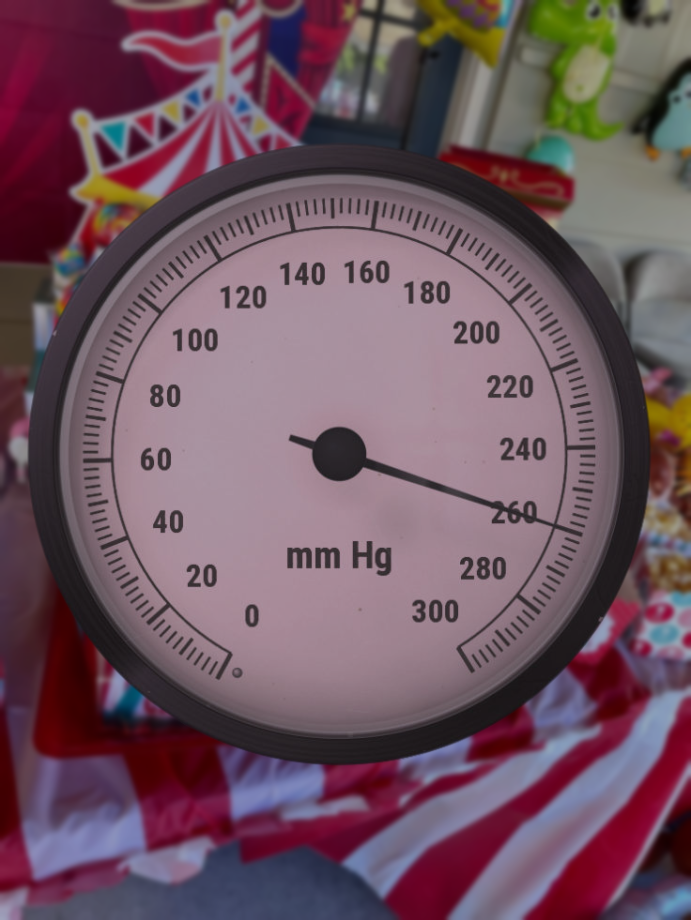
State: 260 (mmHg)
